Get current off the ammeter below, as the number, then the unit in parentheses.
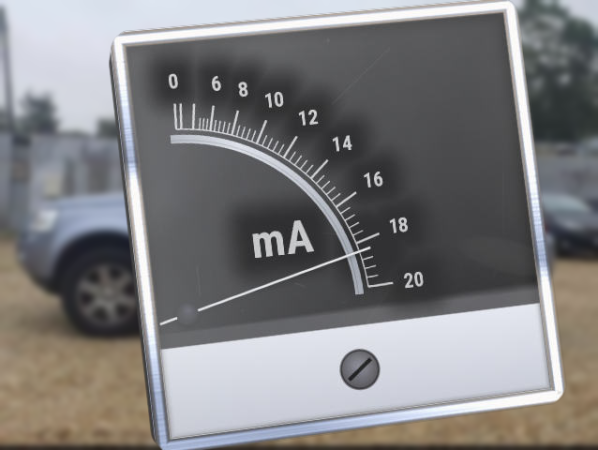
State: 18.4 (mA)
